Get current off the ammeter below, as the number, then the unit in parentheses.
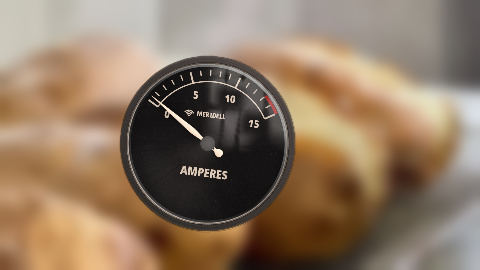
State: 0.5 (A)
